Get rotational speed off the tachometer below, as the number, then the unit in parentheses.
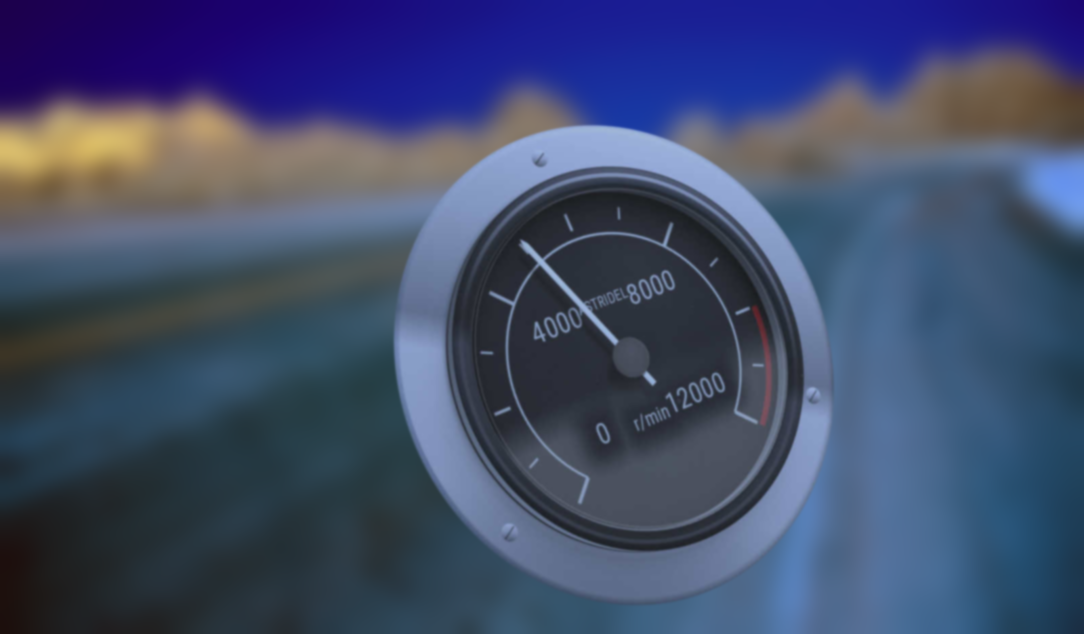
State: 5000 (rpm)
